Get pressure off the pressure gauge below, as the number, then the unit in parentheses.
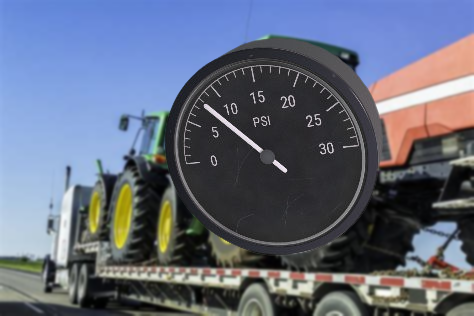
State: 8 (psi)
